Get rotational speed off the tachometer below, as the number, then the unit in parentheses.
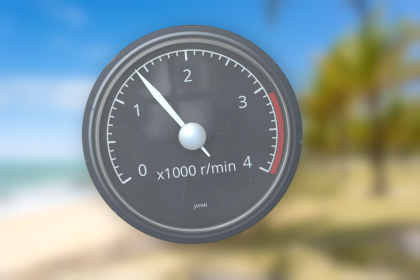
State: 1400 (rpm)
